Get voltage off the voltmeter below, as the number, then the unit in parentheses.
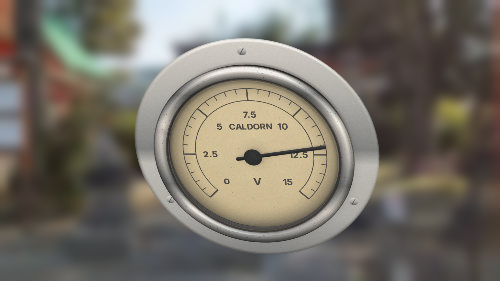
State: 12 (V)
